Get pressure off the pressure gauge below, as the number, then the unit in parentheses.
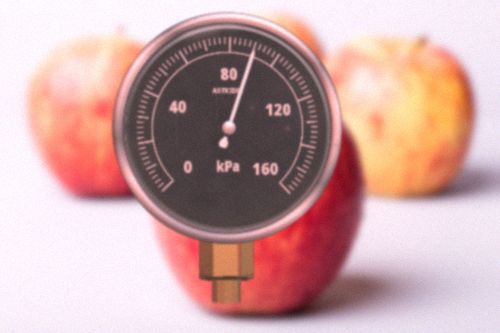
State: 90 (kPa)
